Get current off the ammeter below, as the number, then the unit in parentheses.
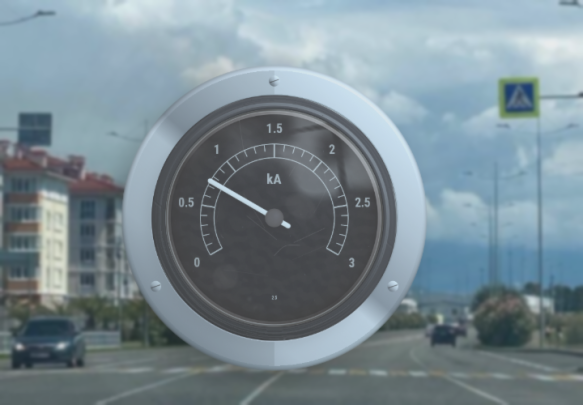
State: 0.75 (kA)
